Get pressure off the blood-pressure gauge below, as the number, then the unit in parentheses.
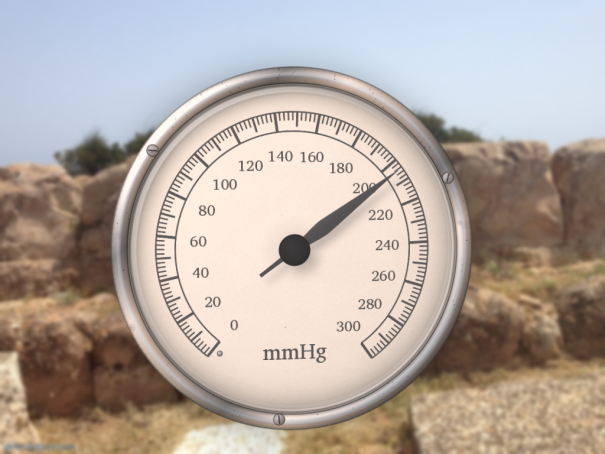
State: 204 (mmHg)
